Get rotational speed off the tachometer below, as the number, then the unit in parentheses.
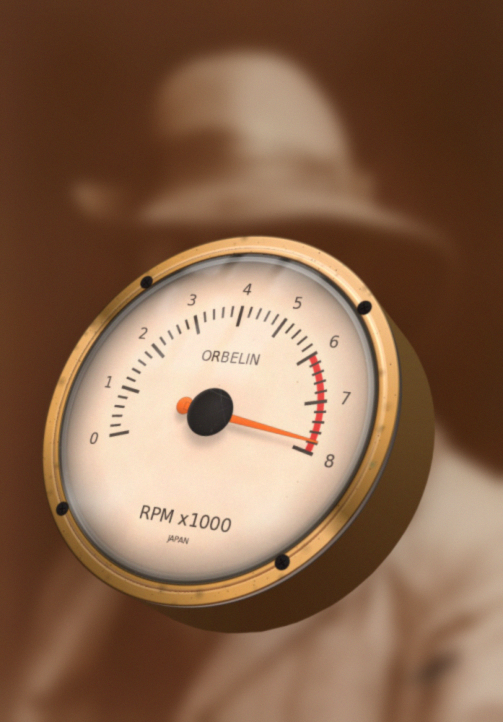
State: 7800 (rpm)
